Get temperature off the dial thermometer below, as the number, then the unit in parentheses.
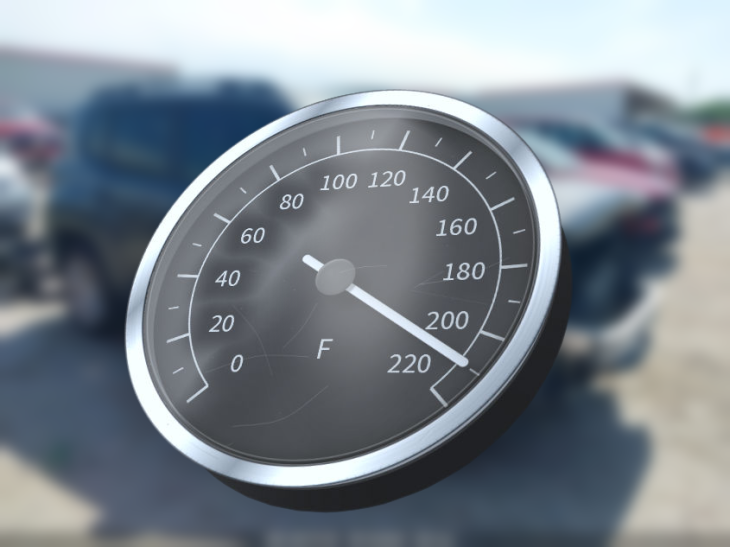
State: 210 (°F)
